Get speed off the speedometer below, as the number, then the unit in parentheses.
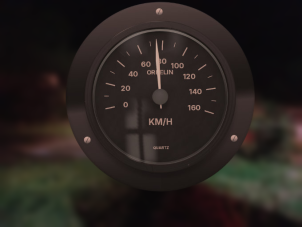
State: 75 (km/h)
